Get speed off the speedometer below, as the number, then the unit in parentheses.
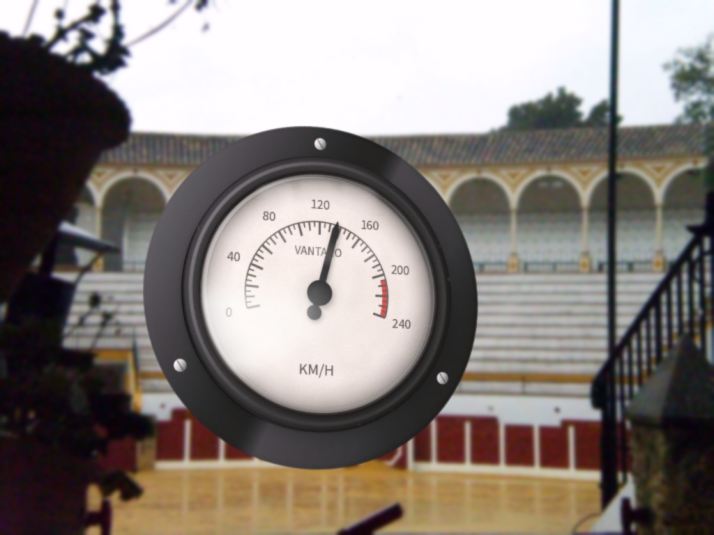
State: 135 (km/h)
